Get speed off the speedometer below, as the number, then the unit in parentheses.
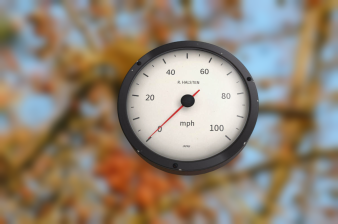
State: 0 (mph)
